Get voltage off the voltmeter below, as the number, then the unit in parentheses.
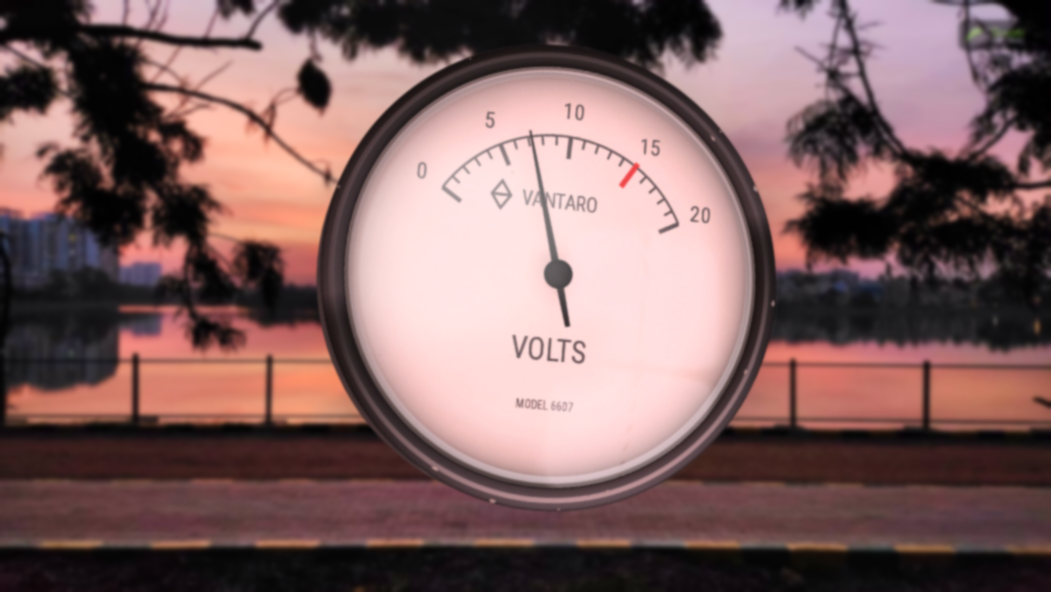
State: 7 (V)
